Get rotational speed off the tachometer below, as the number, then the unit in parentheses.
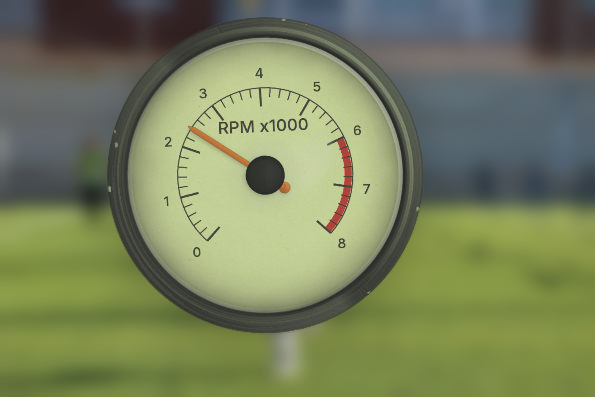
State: 2400 (rpm)
